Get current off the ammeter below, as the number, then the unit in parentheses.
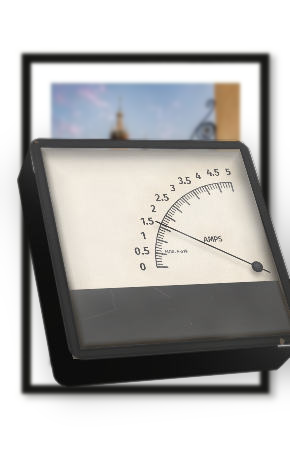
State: 1.5 (A)
